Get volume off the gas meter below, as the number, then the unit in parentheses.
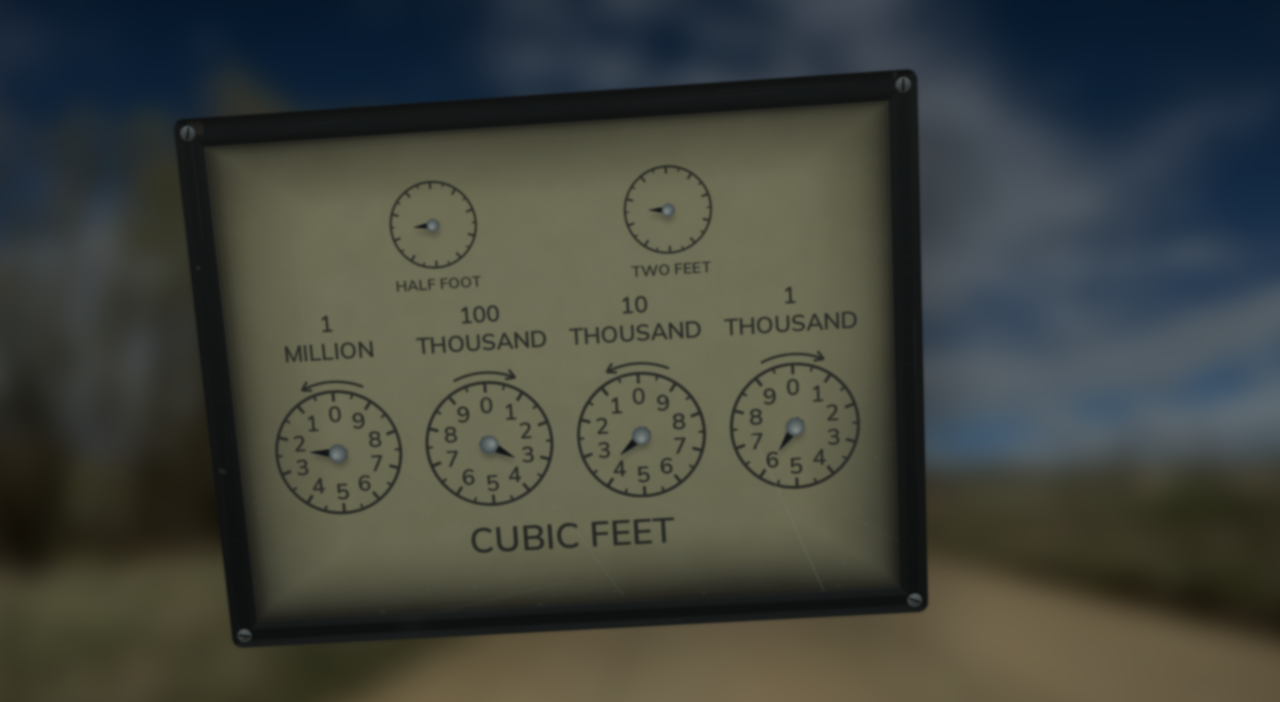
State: 233600 (ft³)
